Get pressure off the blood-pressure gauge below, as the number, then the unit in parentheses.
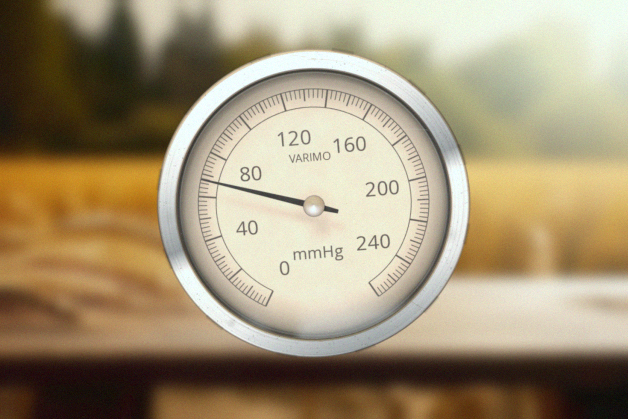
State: 68 (mmHg)
